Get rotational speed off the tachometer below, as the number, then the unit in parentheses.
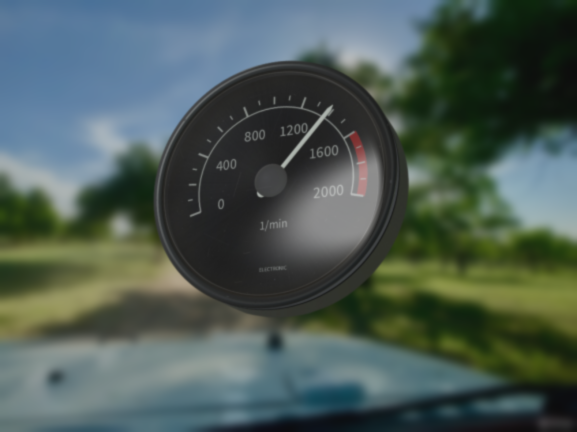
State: 1400 (rpm)
